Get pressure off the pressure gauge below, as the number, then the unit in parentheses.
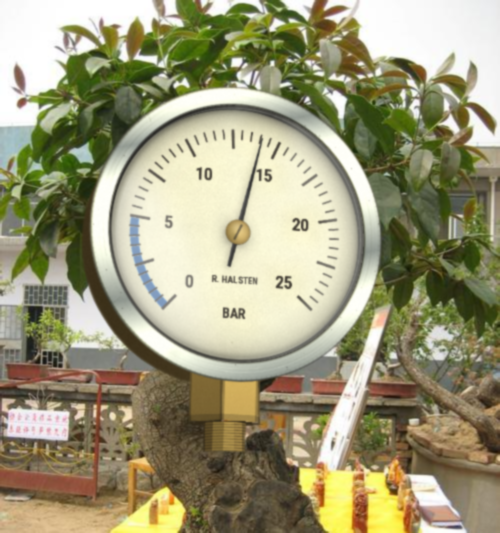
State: 14 (bar)
